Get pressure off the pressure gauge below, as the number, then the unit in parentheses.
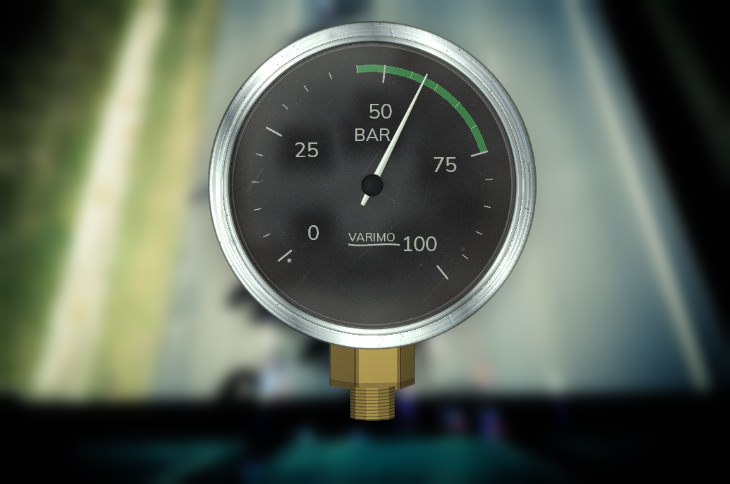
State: 57.5 (bar)
